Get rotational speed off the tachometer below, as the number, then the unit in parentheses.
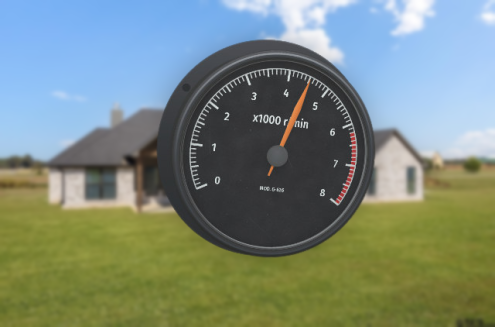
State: 4500 (rpm)
